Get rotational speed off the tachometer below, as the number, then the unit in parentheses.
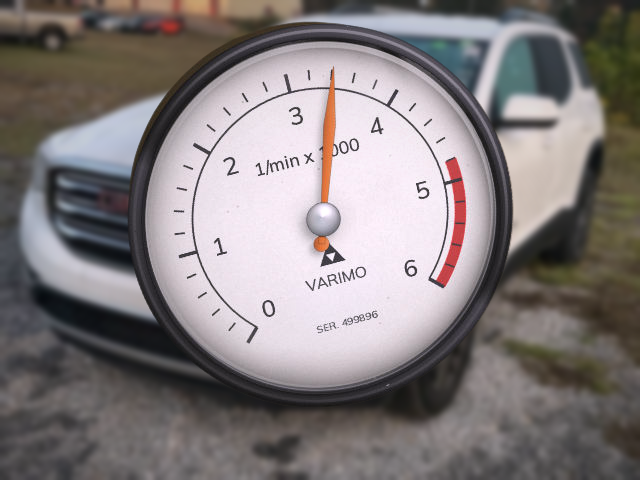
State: 3400 (rpm)
